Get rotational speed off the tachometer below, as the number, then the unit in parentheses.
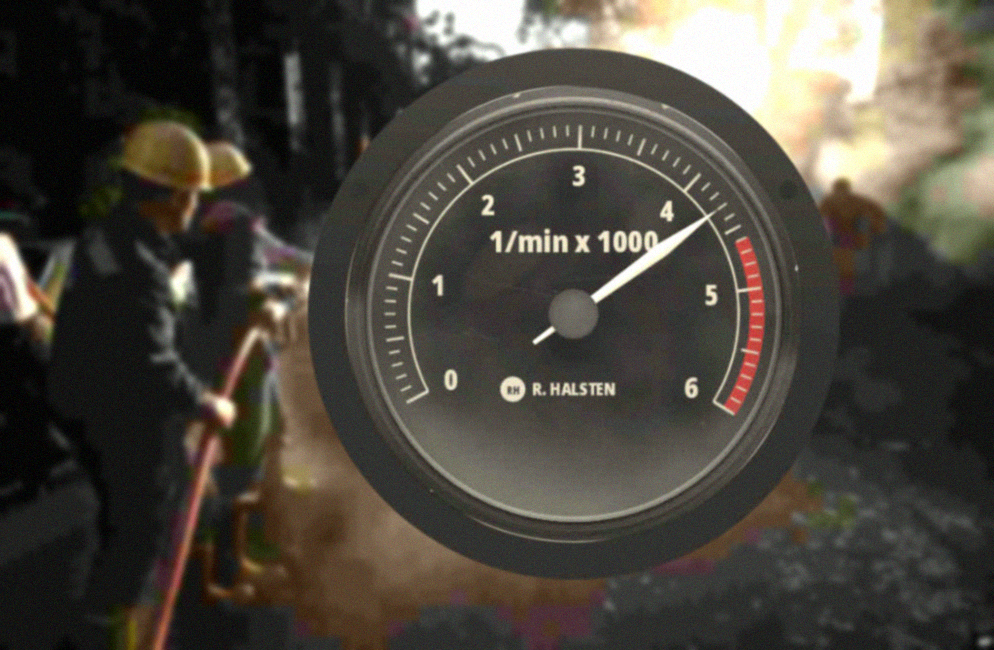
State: 4300 (rpm)
